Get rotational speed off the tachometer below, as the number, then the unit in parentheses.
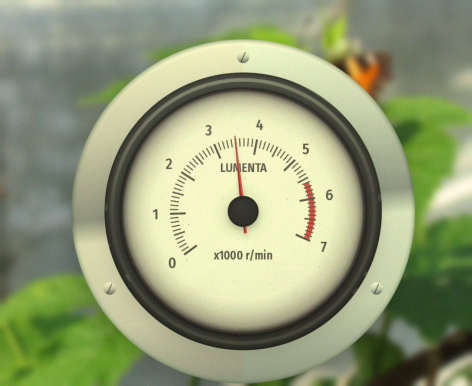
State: 3500 (rpm)
